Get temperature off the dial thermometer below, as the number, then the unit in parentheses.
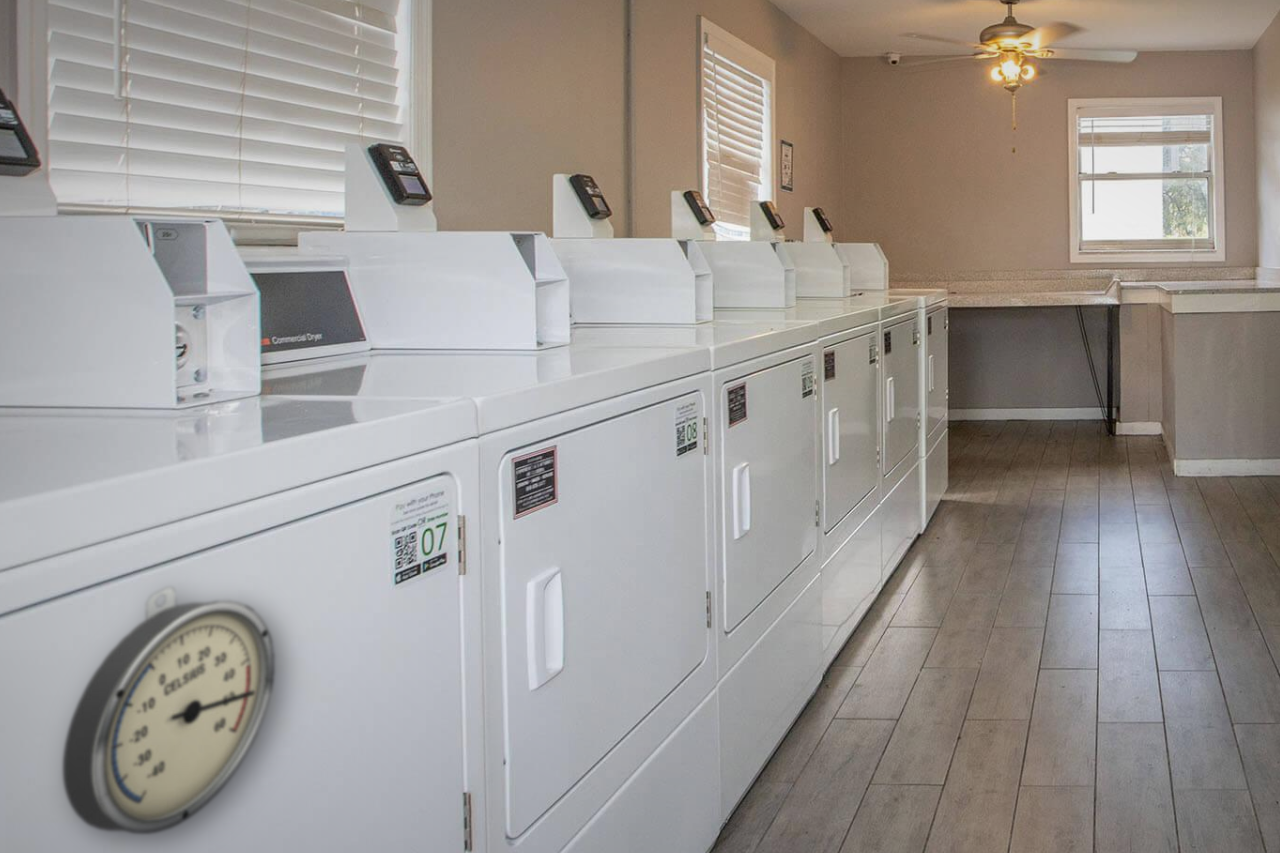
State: 50 (°C)
